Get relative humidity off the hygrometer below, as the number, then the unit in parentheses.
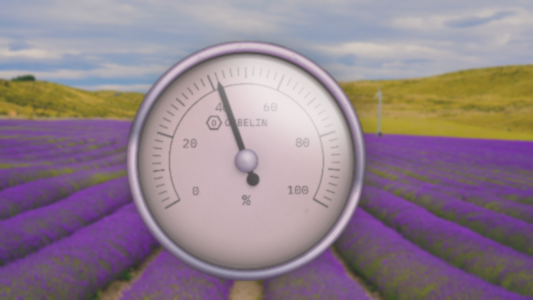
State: 42 (%)
